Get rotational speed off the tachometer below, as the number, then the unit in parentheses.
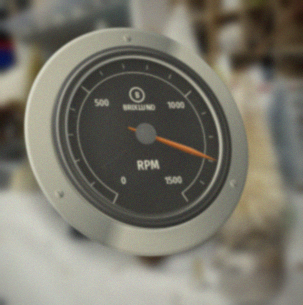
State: 1300 (rpm)
